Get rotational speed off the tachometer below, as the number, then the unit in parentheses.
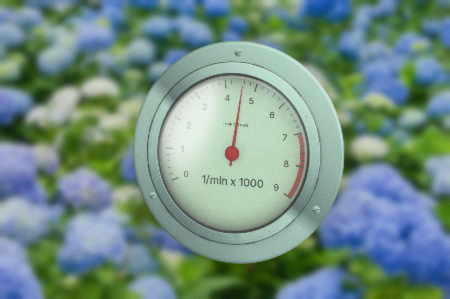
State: 4600 (rpm)
